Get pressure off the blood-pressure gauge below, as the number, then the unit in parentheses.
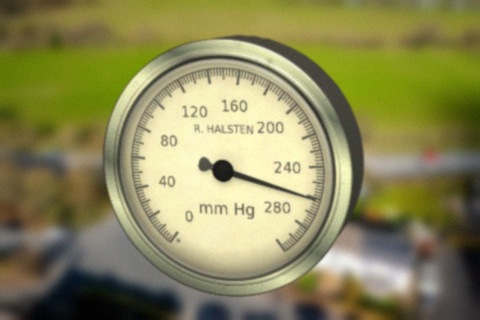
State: 260 (mmHg)
